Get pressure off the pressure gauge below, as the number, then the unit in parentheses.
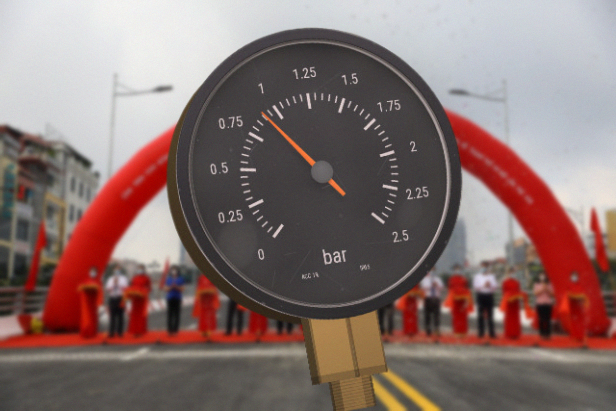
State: 0.9 (bar)
